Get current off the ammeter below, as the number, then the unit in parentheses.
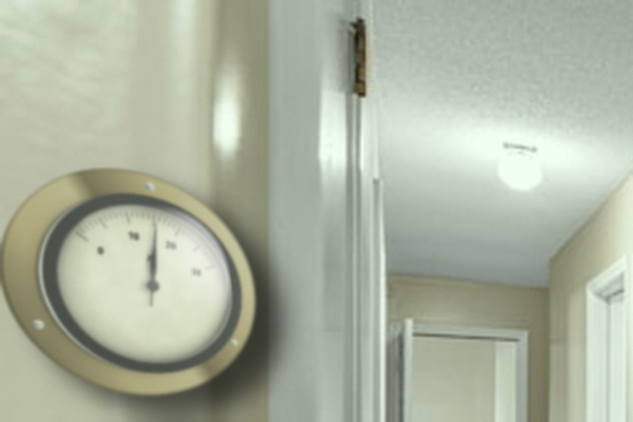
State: 15 (A)
